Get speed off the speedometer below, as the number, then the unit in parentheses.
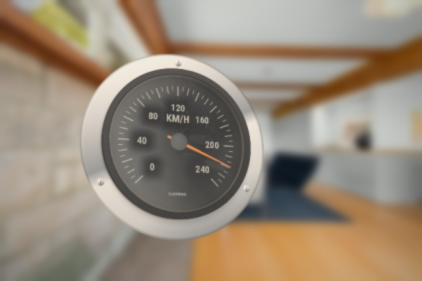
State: 220 (km/h)
